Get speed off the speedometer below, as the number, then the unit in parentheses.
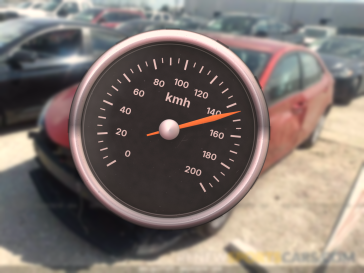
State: 145 (km/h)
